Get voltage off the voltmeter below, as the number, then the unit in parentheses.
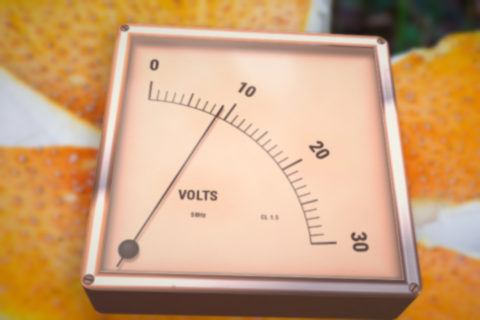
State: 9 (V)
